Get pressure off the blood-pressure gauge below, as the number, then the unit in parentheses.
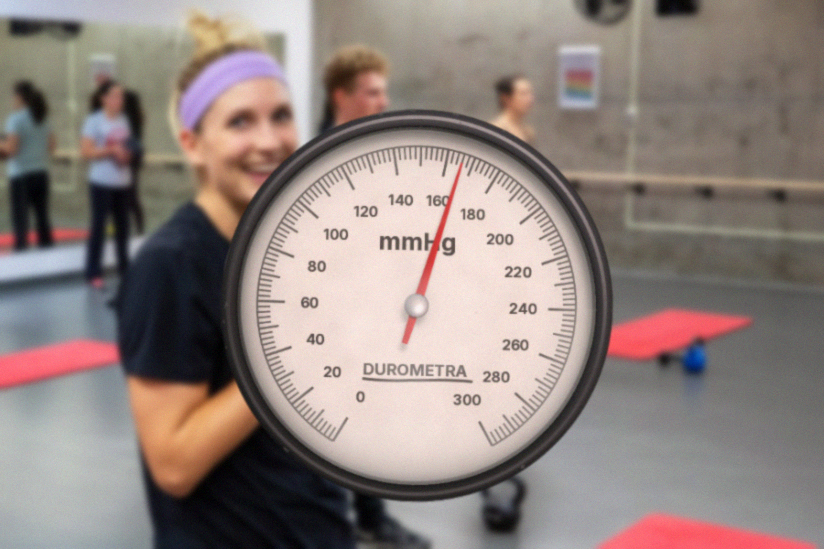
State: 166 (mmHg)
